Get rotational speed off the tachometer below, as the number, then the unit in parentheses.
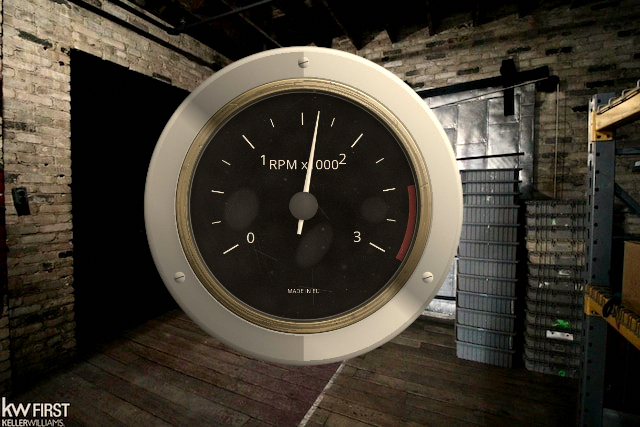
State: 1625 (rpm)
